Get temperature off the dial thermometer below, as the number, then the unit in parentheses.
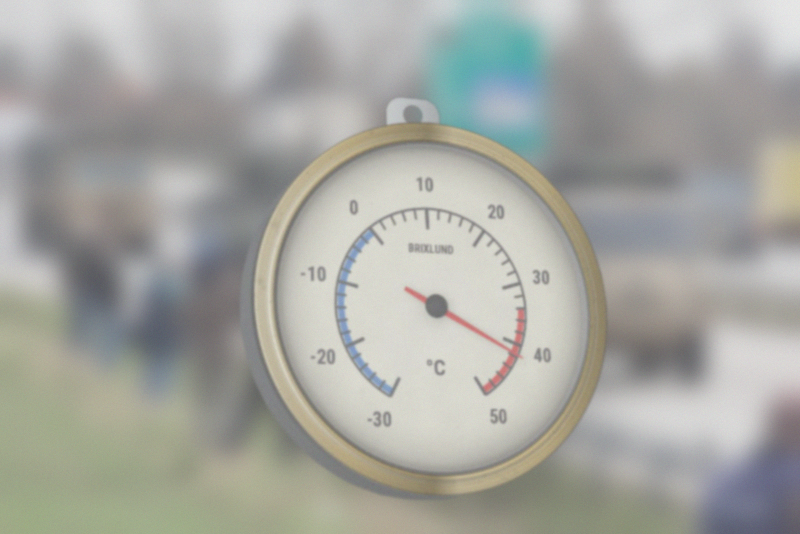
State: 42 (°C)
